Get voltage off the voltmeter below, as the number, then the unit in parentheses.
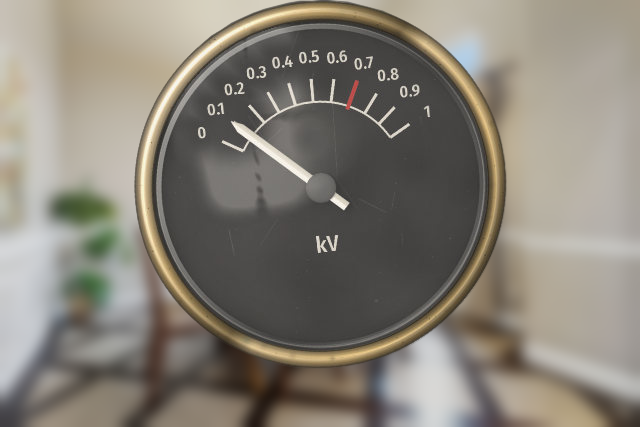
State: 0.1 (kV)
